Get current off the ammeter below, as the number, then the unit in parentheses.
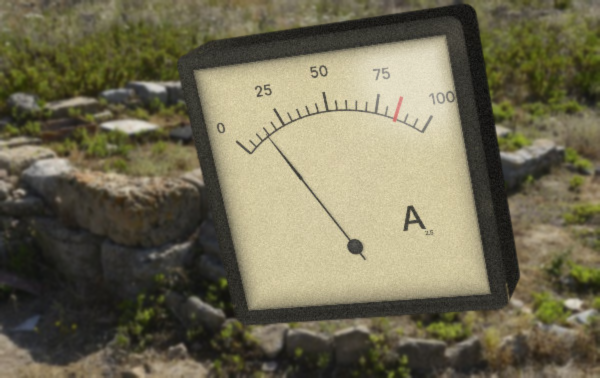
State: 15 (A)
